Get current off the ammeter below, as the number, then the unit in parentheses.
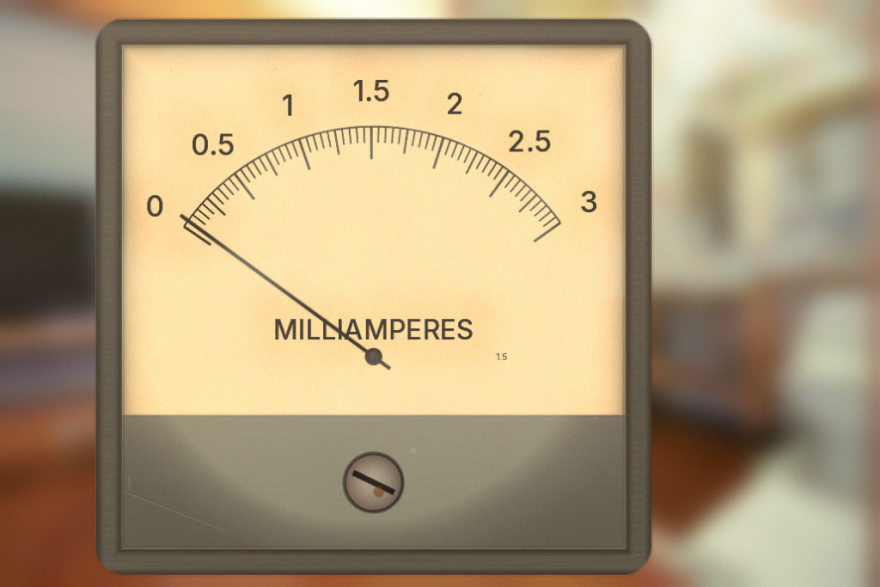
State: 0.05 (mA)
